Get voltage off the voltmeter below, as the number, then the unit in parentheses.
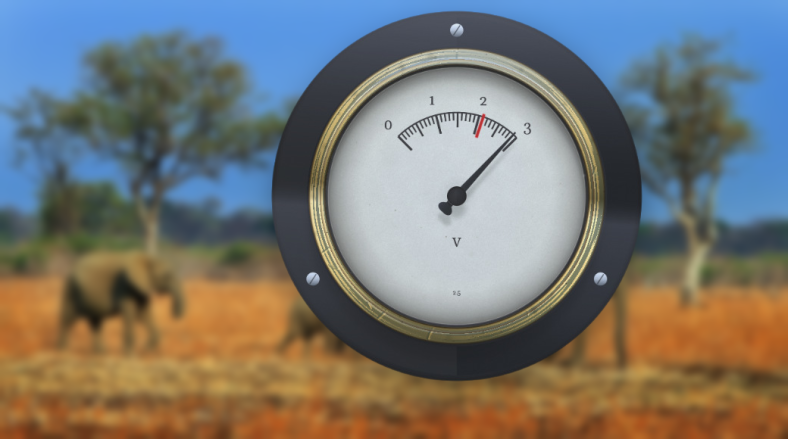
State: 2.9 (V)
